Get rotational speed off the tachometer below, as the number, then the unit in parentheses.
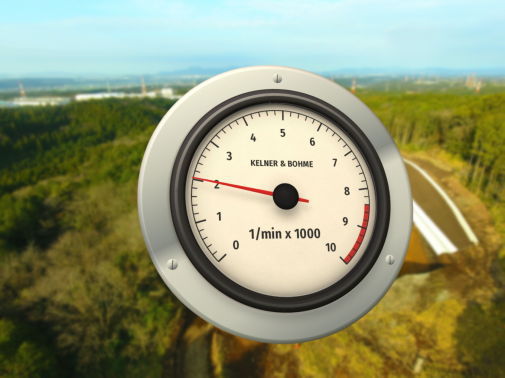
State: 2000 (rpm)
